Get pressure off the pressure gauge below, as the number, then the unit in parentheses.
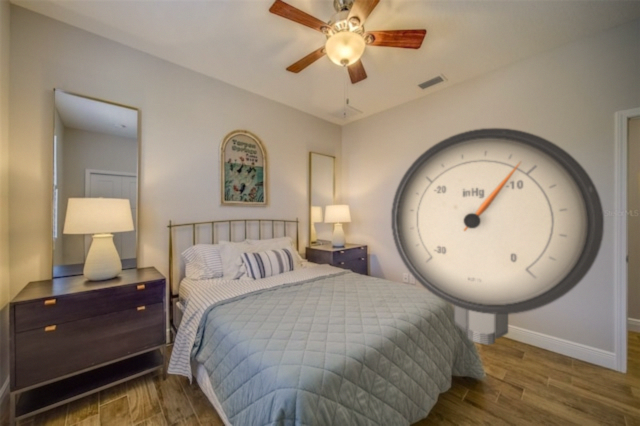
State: -11 (inHg)
